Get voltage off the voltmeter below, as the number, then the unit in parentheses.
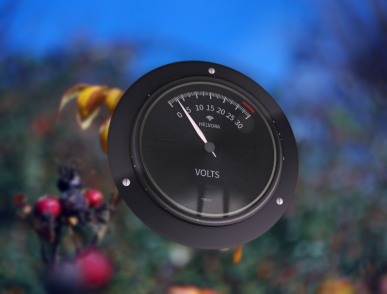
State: 2.5 (V)
